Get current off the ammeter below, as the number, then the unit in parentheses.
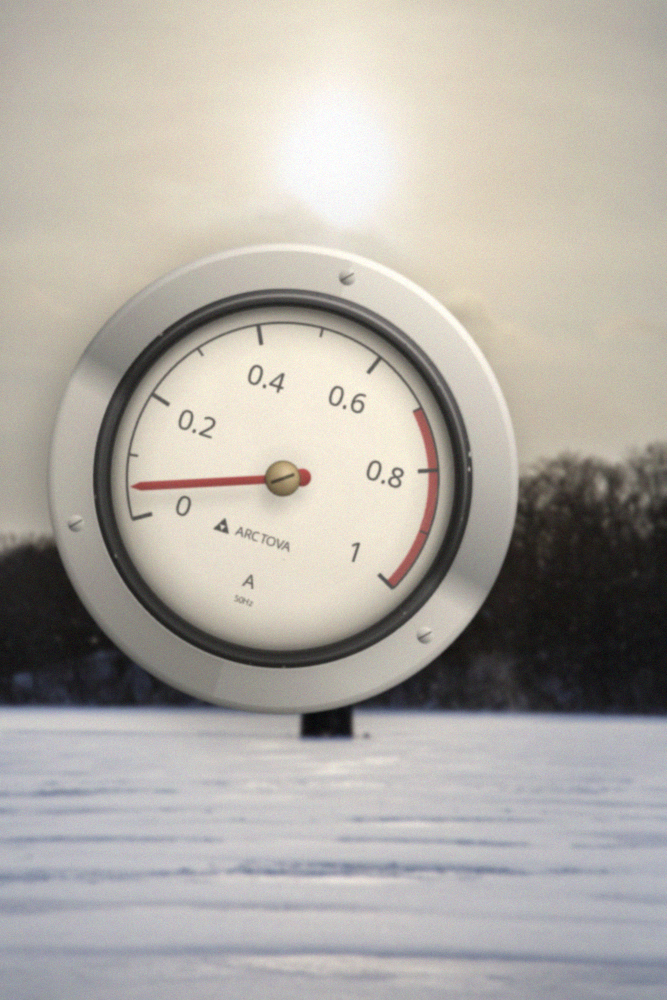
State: 0.05 (A)
